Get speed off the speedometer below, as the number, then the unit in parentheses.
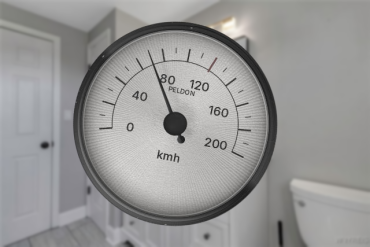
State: 70 (km/h)
